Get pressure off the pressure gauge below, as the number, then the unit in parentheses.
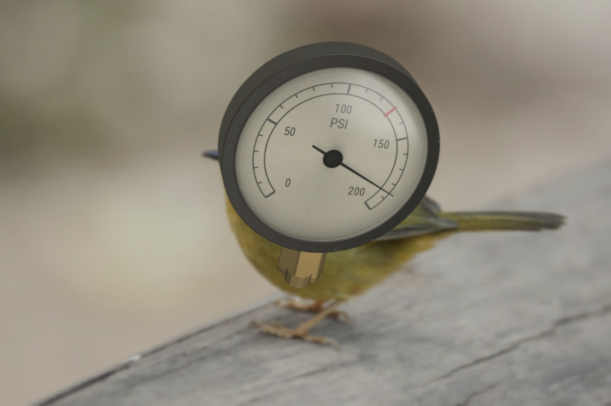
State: 185 (psi)
